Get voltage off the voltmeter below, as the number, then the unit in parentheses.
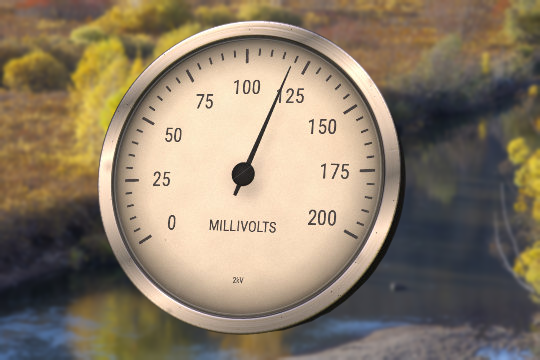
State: 120 (mV)
